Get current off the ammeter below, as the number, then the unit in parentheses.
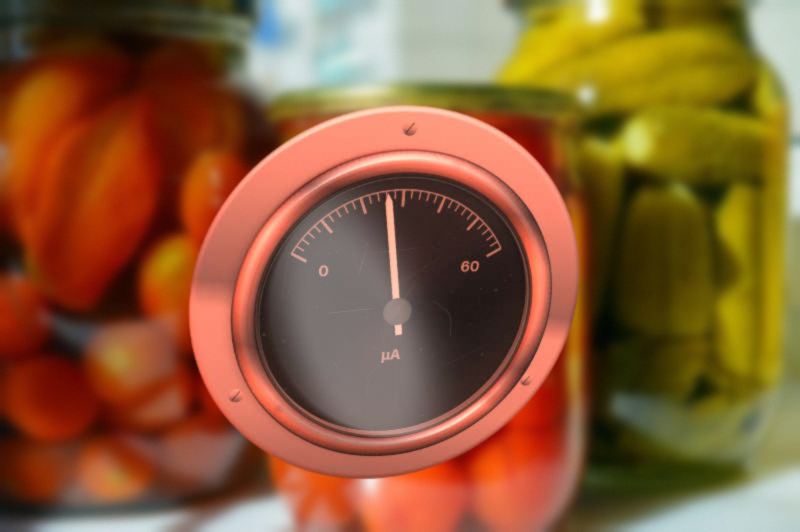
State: 26 (µA)
